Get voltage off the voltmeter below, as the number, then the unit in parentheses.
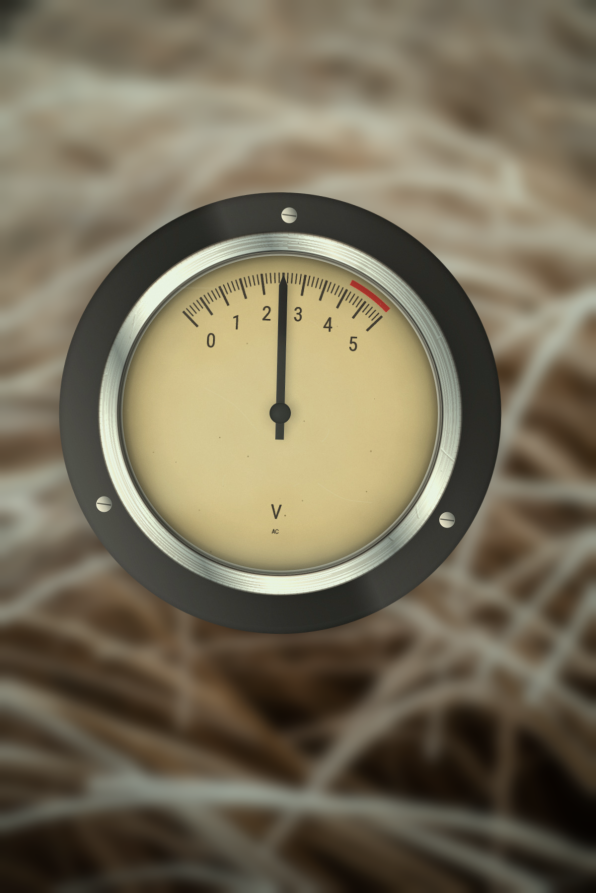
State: 2.5 (V)
